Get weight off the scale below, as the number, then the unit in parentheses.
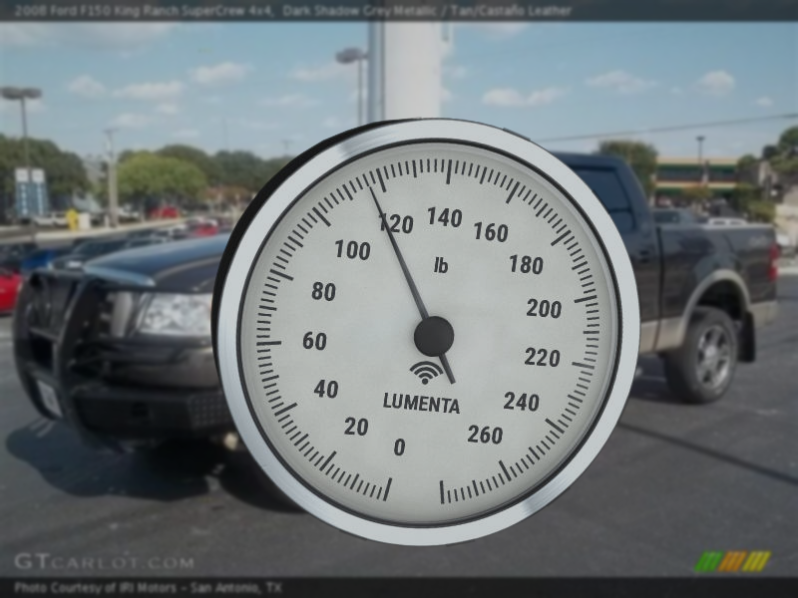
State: 116 (lb)
